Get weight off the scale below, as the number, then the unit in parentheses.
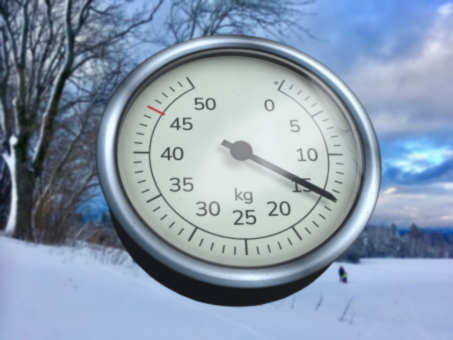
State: 15 (kg)
